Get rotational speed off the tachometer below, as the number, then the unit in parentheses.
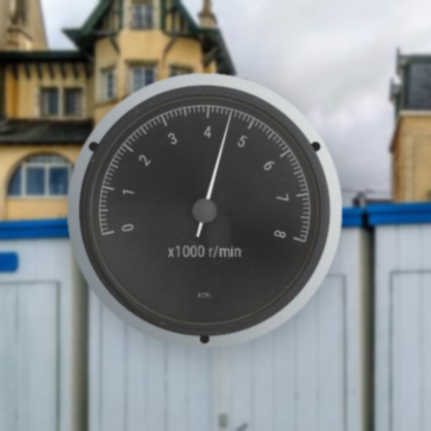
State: 4500 (rpm)
